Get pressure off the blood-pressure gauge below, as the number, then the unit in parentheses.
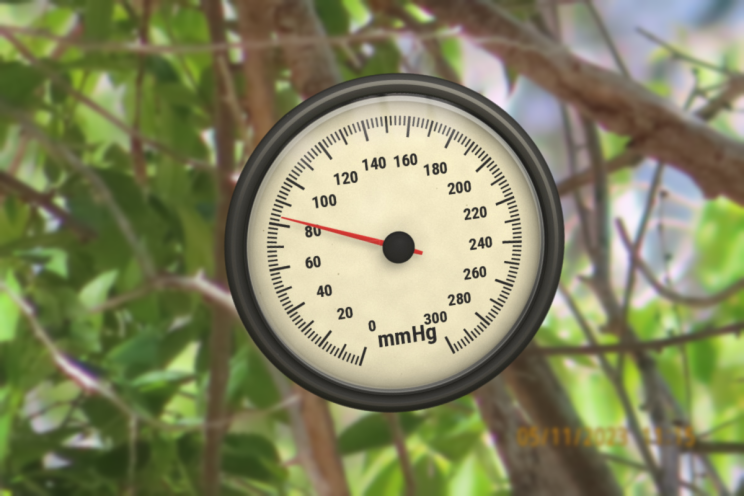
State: 84 (mmHg)
